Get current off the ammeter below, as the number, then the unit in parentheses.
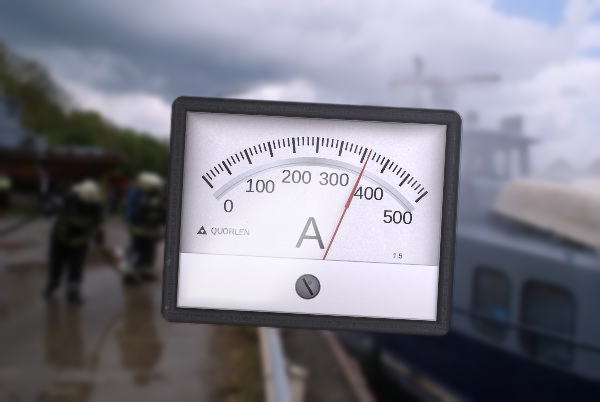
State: 360 (A)
